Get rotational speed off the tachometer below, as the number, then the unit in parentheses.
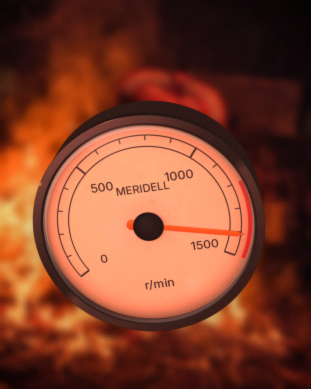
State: 1400 (rpm)
